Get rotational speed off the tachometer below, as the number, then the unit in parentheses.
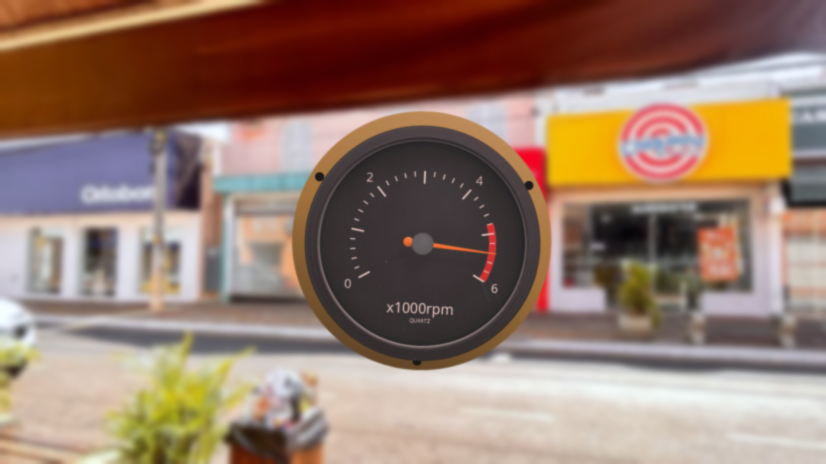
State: 5400 (rpm)
